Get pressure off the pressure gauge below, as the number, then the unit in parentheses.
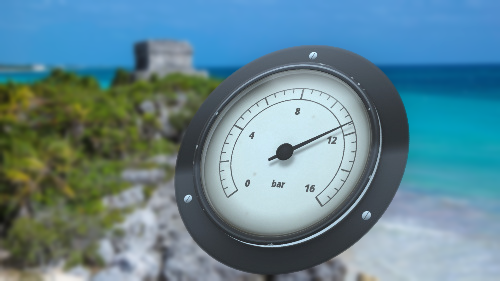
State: 11.5 (bar)
